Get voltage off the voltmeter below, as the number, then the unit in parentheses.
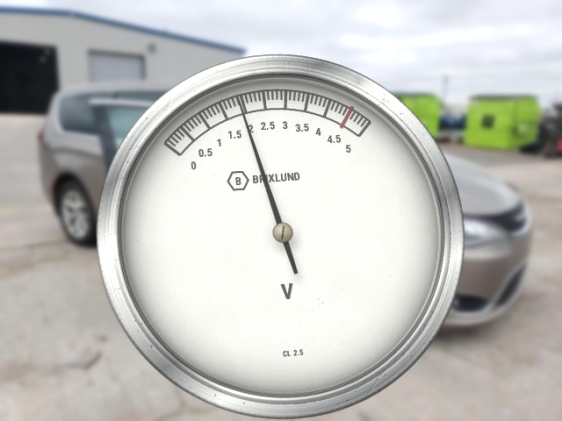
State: 1.9 (V)
